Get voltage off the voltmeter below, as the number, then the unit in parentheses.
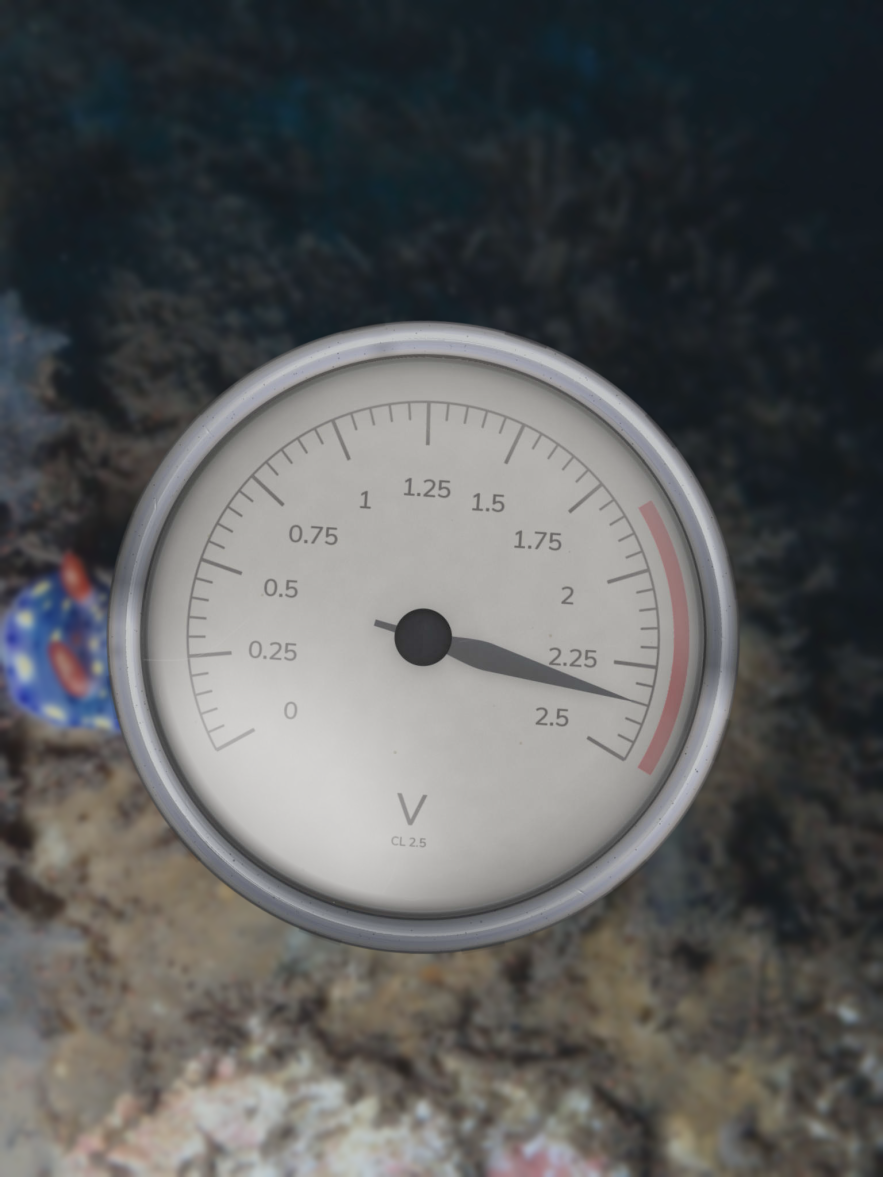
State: 2.35 (V)
